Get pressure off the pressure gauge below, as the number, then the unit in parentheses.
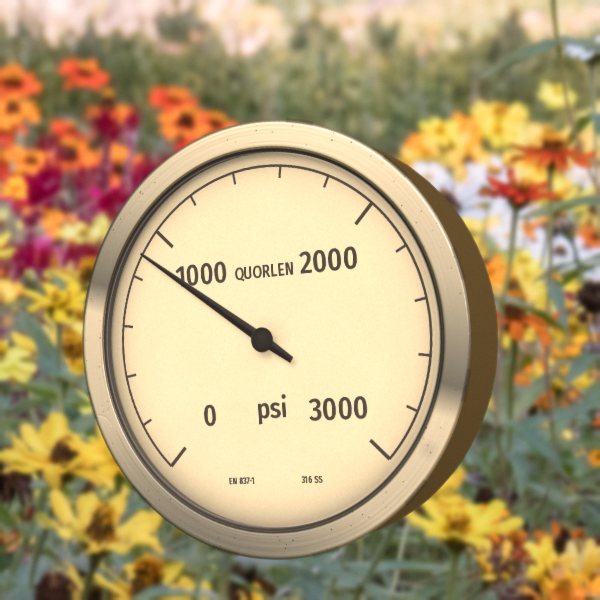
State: 900 (psi)
